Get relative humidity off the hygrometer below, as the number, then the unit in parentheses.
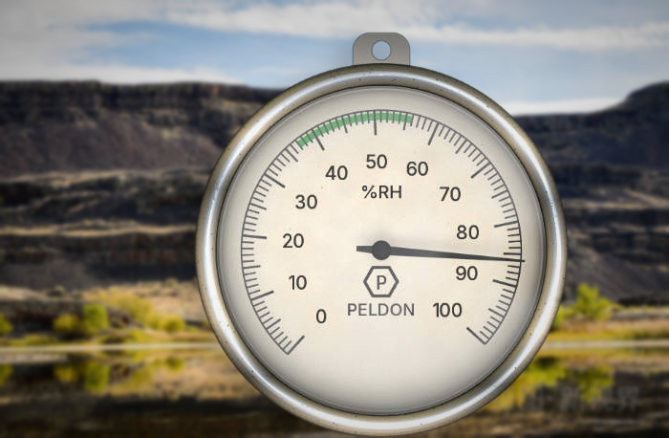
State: 86 (%)
